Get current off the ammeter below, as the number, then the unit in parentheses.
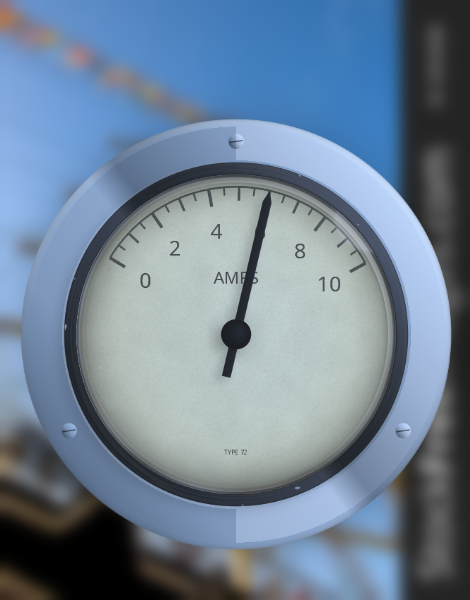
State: 6 (A)
